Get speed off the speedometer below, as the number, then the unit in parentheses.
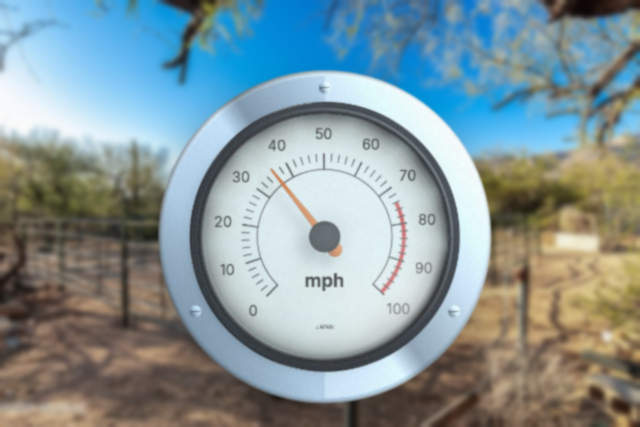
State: 36 (mph)
